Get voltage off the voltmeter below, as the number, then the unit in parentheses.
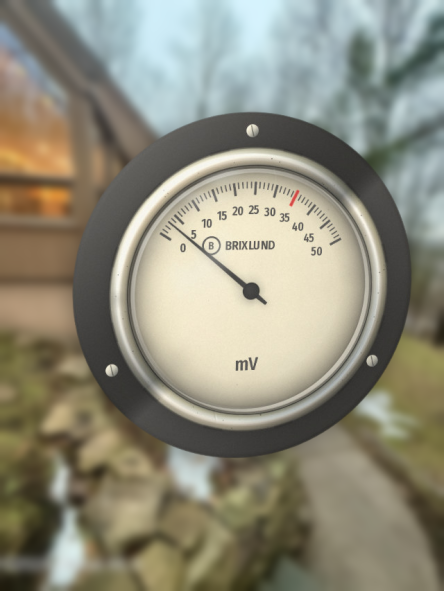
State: 3 (mV)
